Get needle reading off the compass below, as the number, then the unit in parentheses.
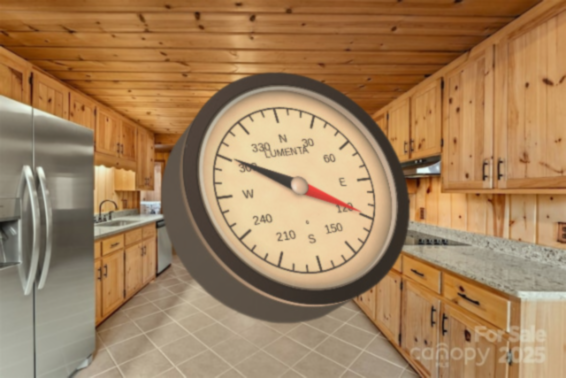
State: 120 (°)
